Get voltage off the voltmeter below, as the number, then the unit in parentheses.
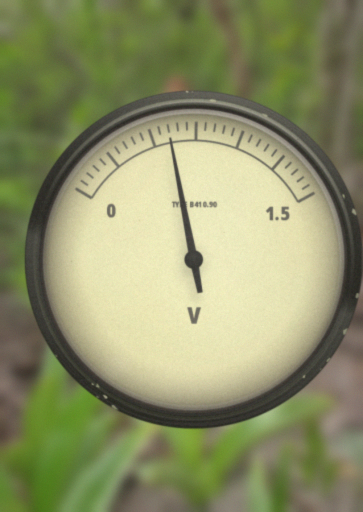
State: 0.6 (V)
